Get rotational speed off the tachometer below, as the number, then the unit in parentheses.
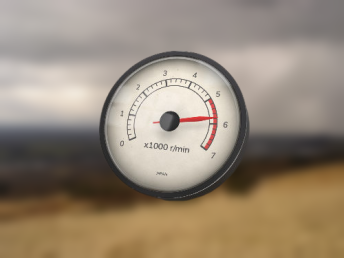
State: 5800 (rpm)
